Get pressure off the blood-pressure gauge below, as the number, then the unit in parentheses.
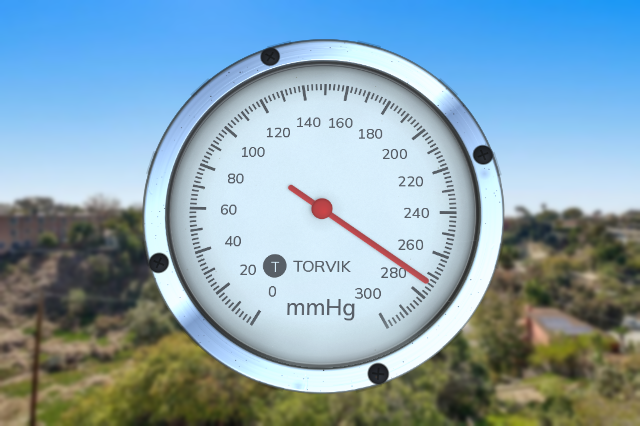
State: 274 (mmHg)
